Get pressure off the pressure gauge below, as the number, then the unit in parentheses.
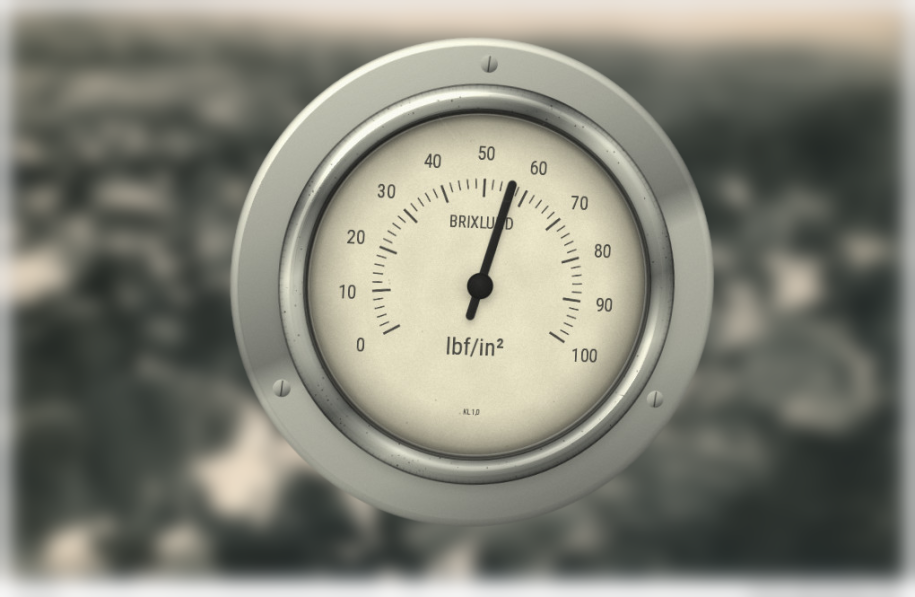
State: 56 (psi)
